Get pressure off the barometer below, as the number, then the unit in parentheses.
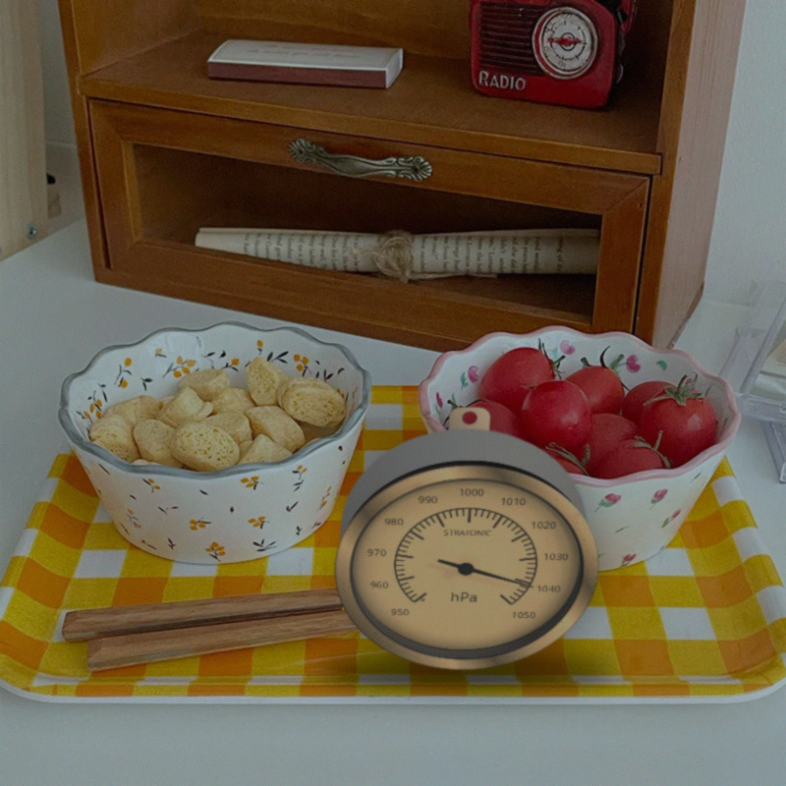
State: 1040 (hPa)
